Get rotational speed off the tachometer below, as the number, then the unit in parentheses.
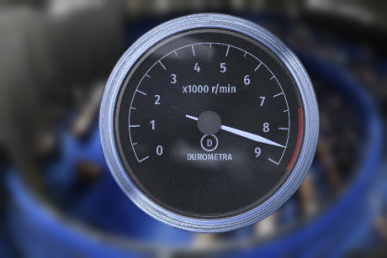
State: 8500 (rpm)
